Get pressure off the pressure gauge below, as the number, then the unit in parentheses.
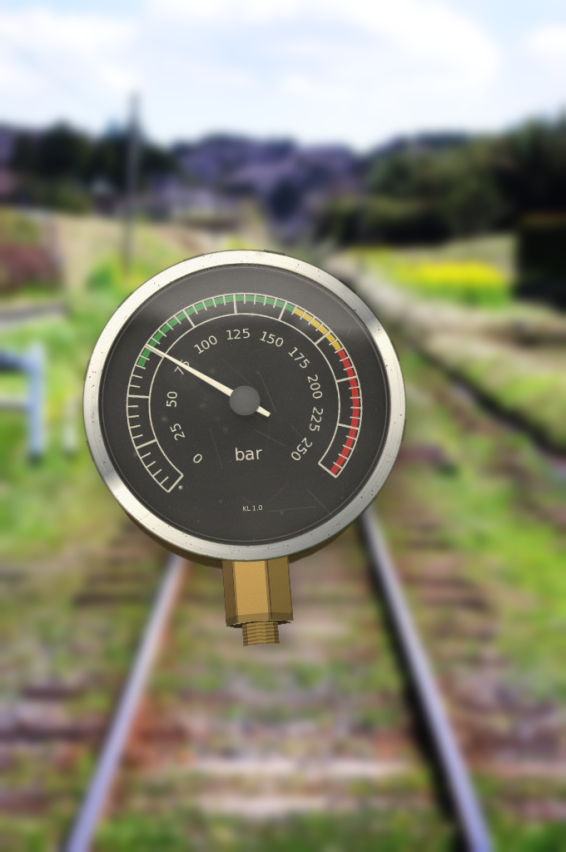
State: 75 (bar)
